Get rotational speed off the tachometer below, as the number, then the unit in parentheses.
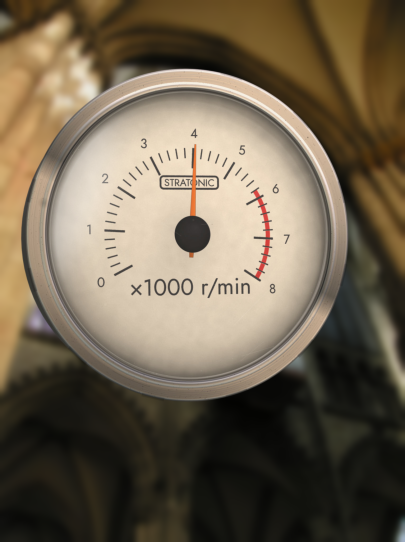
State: 4000 (rpm)
